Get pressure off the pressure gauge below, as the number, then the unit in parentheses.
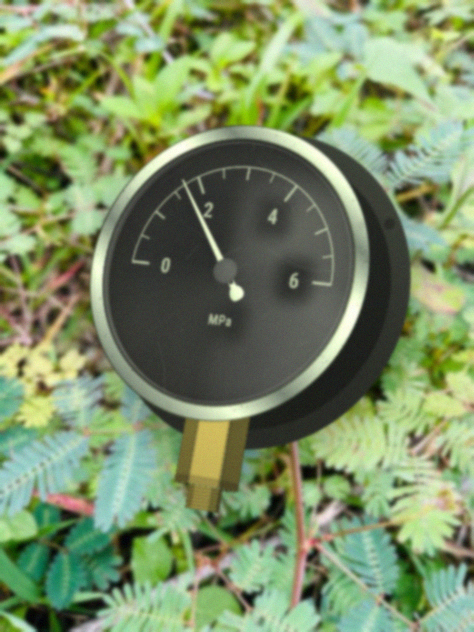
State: 1.75 (MPa)
